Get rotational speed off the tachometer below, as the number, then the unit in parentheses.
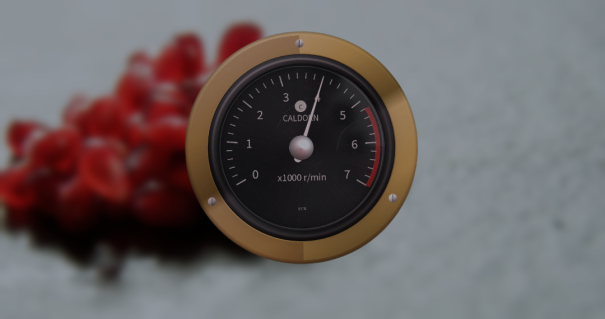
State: 4000 (rpm)
